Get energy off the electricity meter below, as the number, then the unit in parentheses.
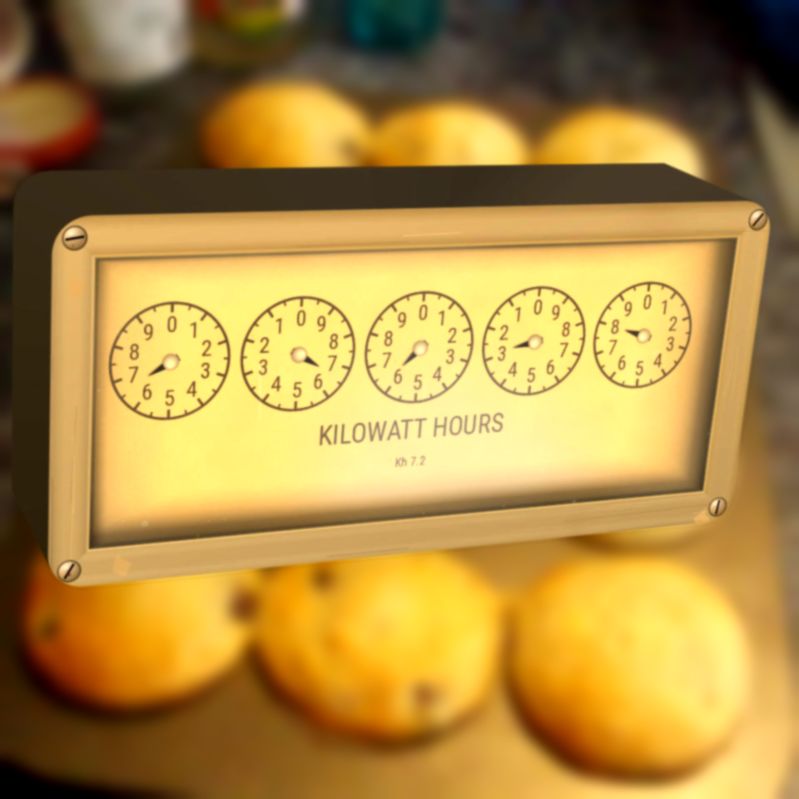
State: 66628 (kWh)
